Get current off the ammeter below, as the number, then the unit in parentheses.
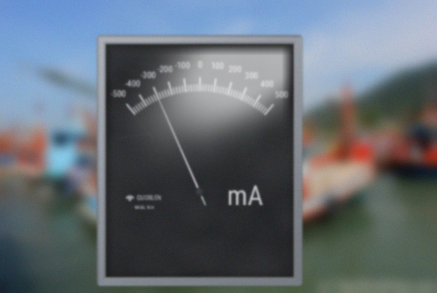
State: -300 (mA)
